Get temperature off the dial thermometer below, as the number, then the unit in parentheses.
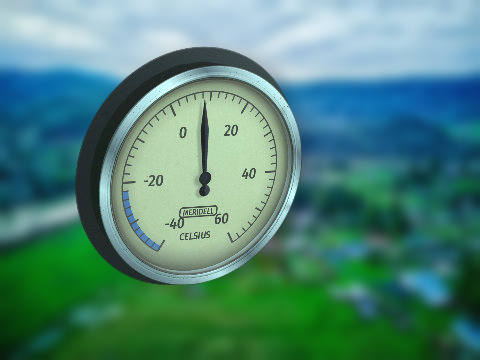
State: 8 (°C)
